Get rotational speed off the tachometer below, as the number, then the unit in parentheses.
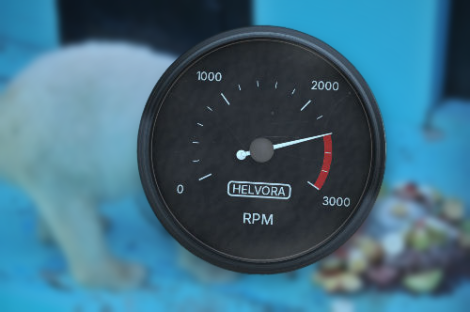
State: 2400 (rpm)
